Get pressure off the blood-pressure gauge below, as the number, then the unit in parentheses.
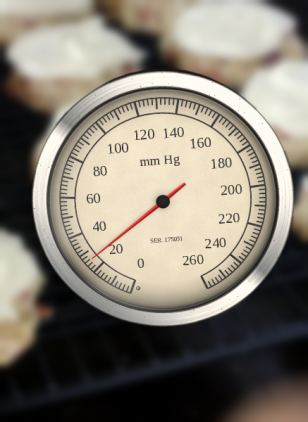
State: 26 (mmHg)
